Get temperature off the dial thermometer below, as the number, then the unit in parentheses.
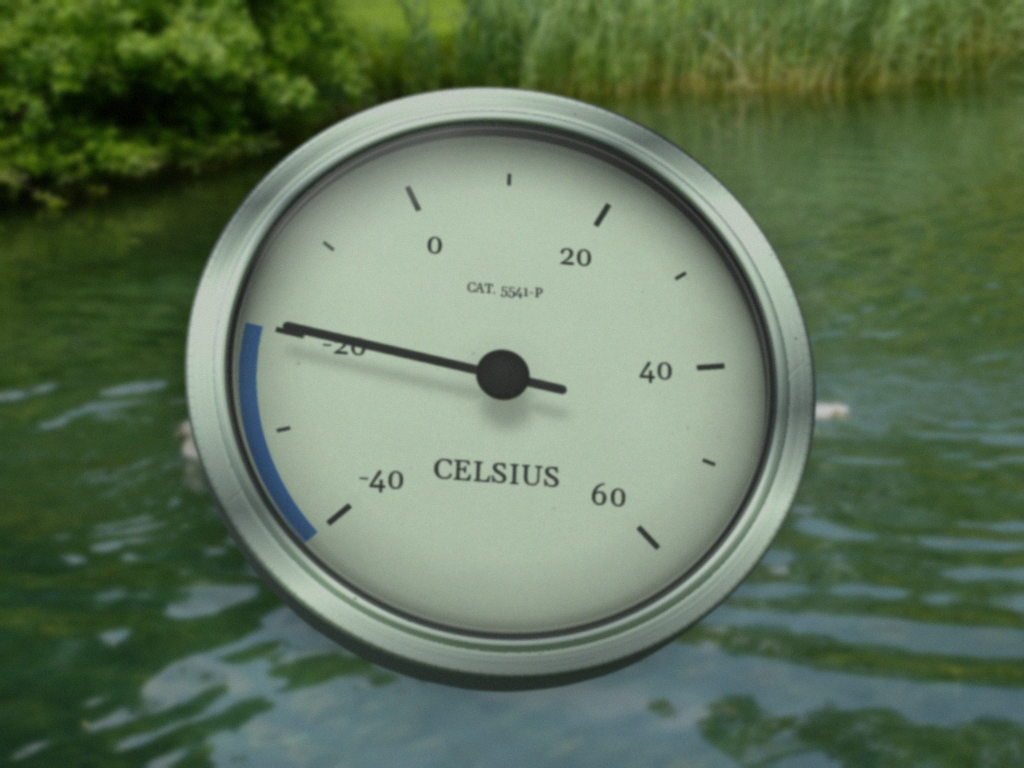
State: -20 (°C)
